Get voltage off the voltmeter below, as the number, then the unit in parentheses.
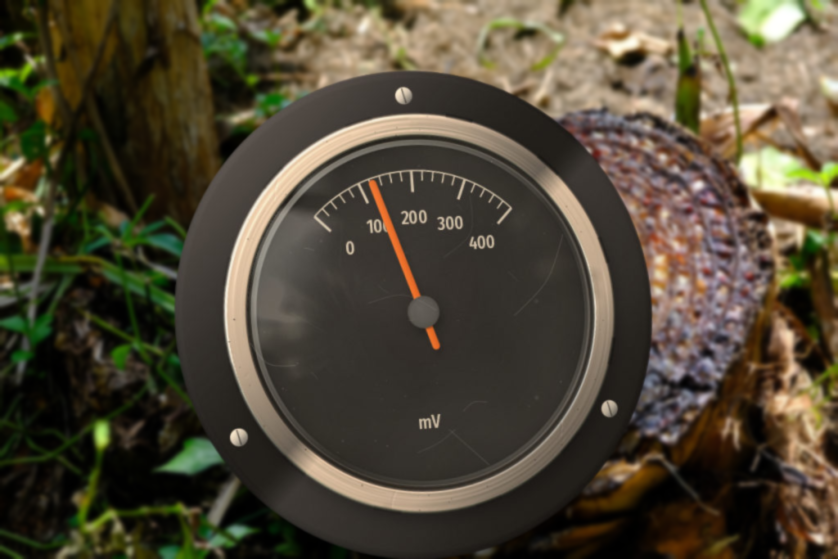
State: 120 (mV)
